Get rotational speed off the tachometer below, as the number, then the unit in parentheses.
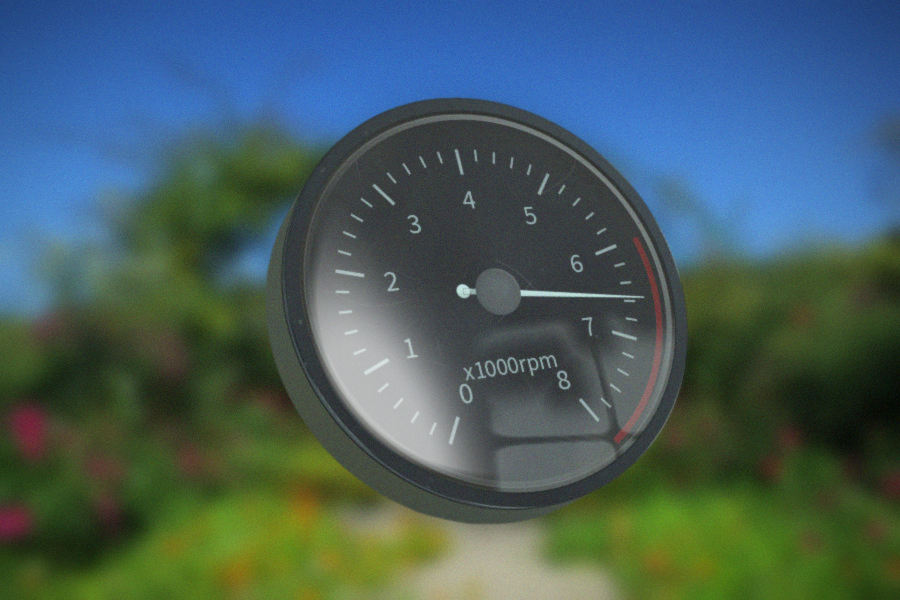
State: 6600 (rpm)
